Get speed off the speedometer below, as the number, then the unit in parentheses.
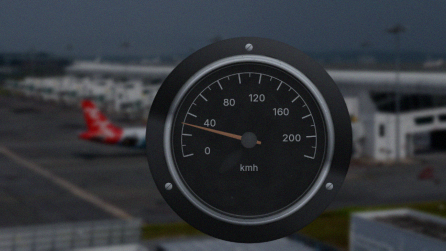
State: 30 (km/h)
